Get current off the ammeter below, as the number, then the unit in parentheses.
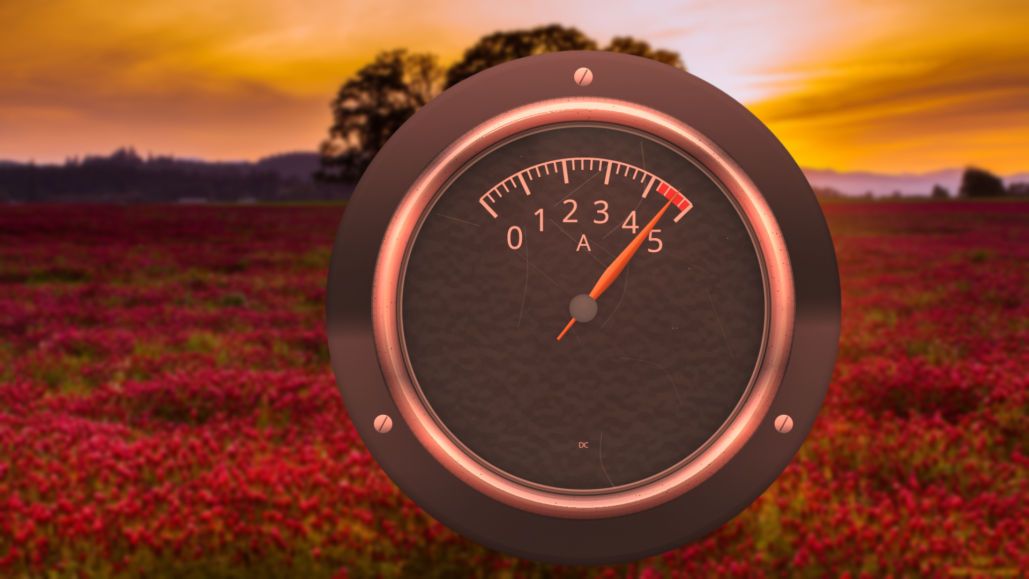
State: 4.6 (A)
